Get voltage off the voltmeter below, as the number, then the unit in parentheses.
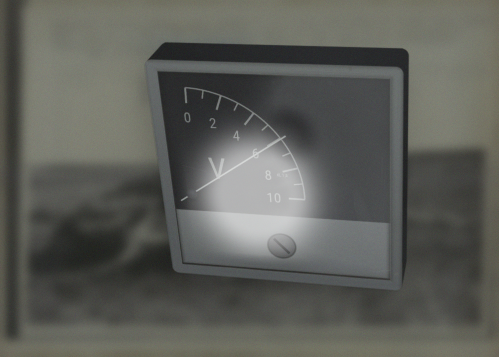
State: 6 (V)
